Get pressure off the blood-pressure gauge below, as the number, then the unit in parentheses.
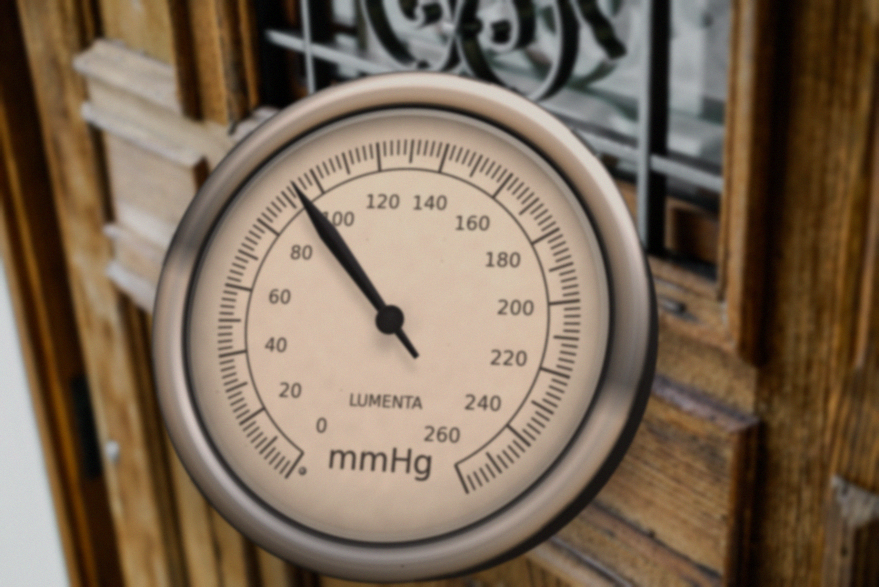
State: 94 (mmHg)
